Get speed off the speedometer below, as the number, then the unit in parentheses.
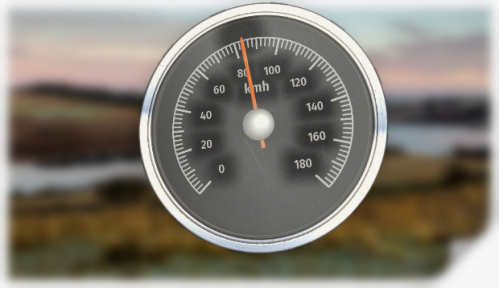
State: 84 (km/h)
